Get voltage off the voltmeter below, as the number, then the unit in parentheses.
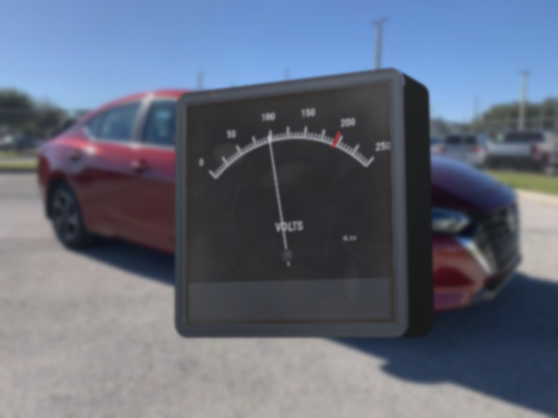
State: 100 (V)
